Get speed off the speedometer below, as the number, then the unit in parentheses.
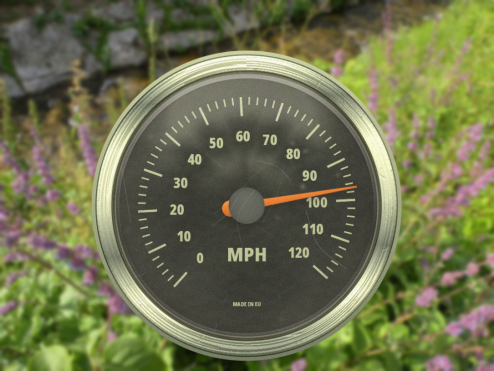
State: 97 (mph)
